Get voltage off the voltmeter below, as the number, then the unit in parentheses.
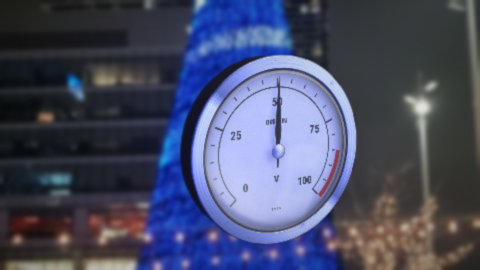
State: 50 (V)
